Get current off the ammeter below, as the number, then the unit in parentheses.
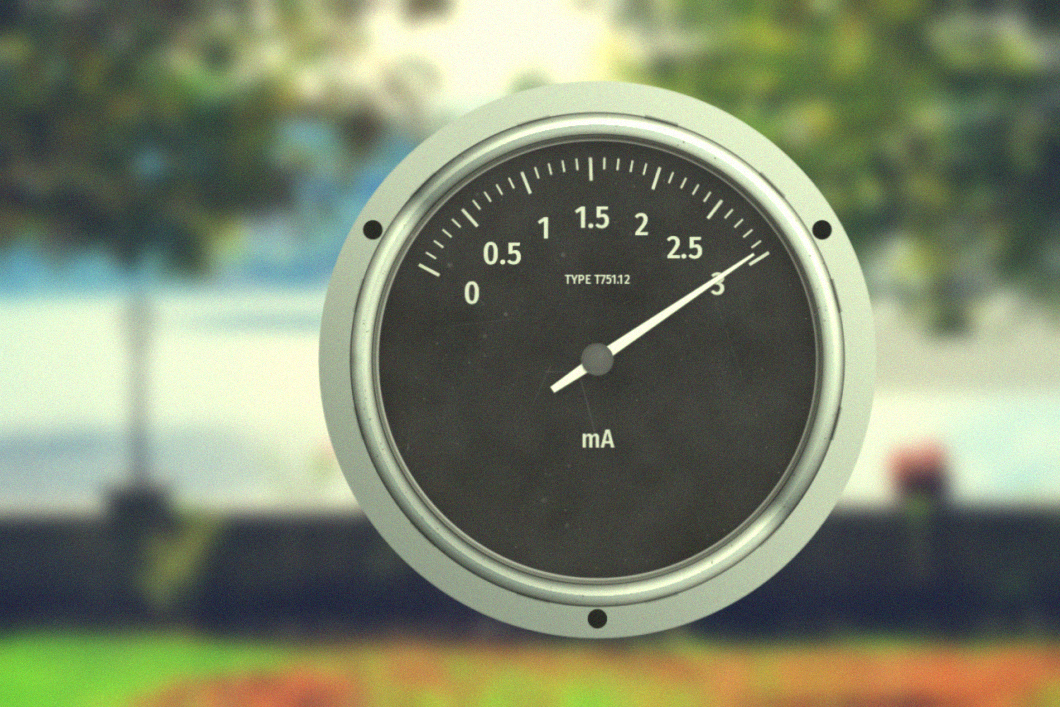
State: 2.95 (mA)
